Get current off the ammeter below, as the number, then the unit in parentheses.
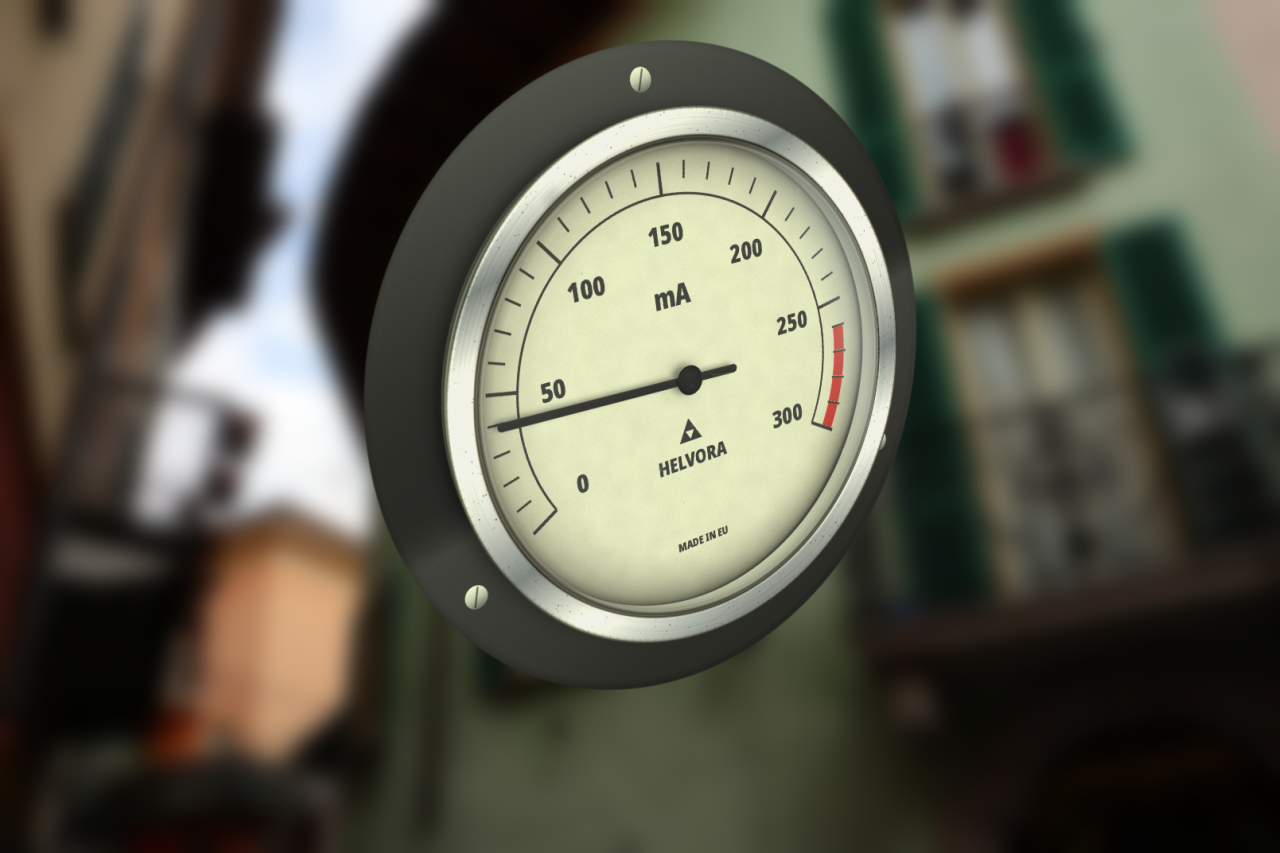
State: 40 (mA)
